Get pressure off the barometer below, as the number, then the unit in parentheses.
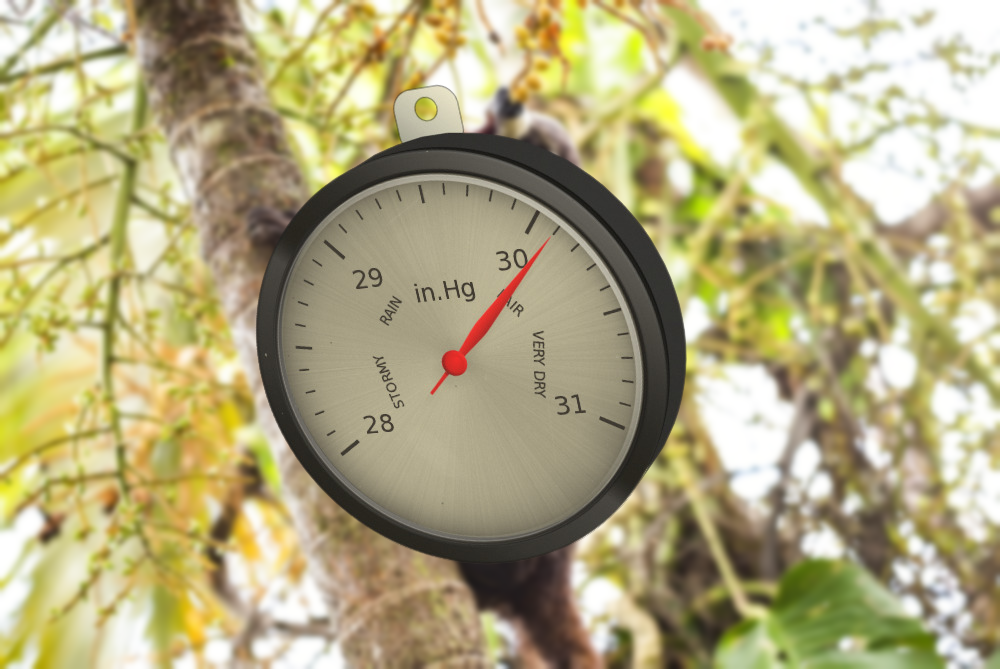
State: 30.1 (inHg)
